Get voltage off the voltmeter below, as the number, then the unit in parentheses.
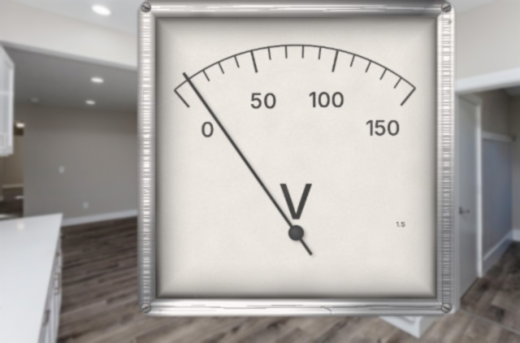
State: 10 (V)
